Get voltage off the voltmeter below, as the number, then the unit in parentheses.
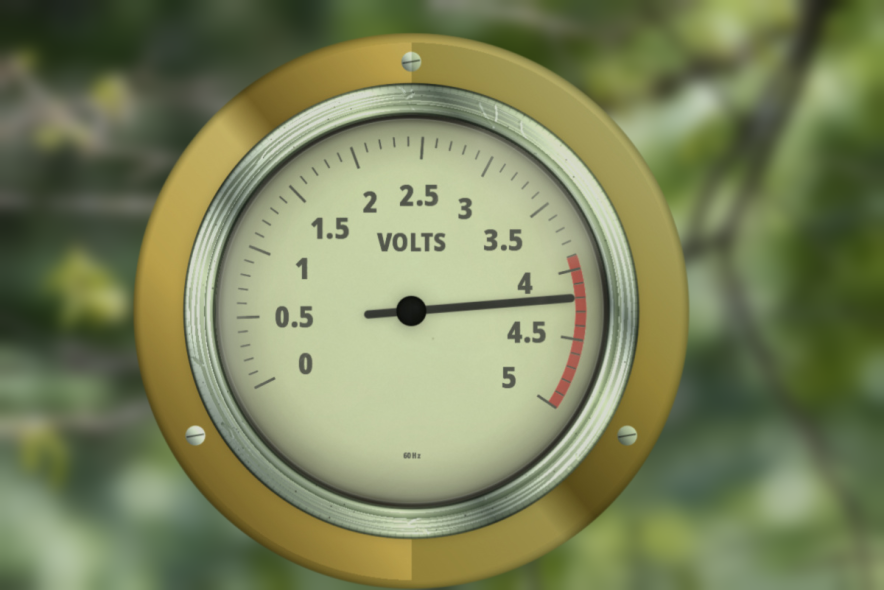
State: 4.2 (V)
